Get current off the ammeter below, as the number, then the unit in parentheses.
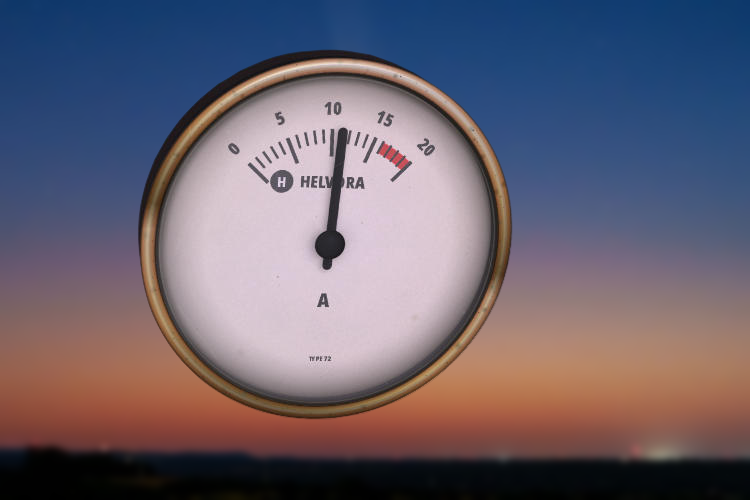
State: 11 (A)
